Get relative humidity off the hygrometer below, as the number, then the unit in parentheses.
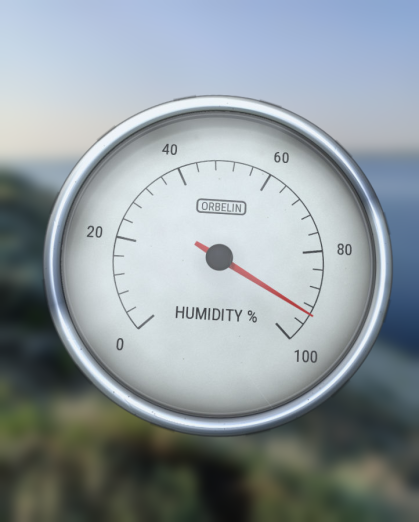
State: 94 (%)
